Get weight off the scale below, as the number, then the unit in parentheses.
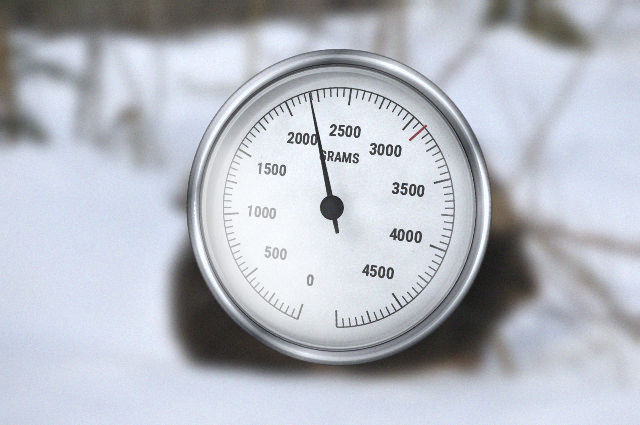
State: 2200 (g)
